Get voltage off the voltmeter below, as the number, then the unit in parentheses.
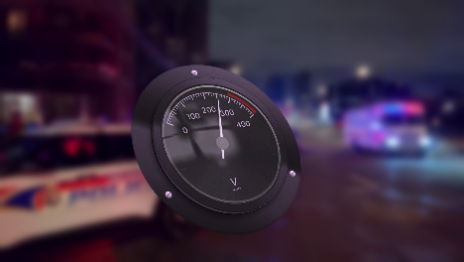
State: 250 (V)
